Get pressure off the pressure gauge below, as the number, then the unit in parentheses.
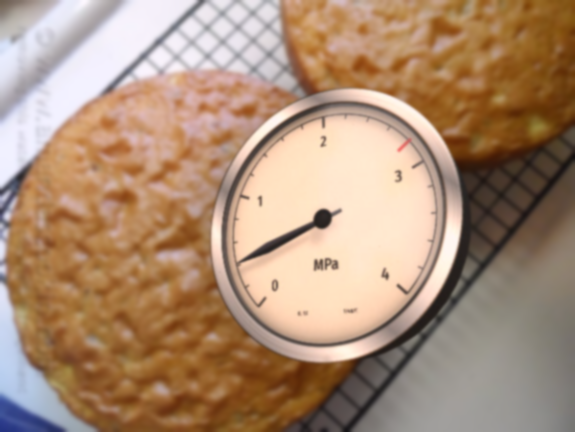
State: 0.4 (MPa)
